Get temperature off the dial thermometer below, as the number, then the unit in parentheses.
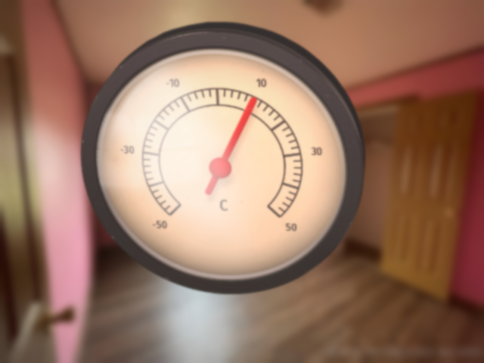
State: 10 (°C)
